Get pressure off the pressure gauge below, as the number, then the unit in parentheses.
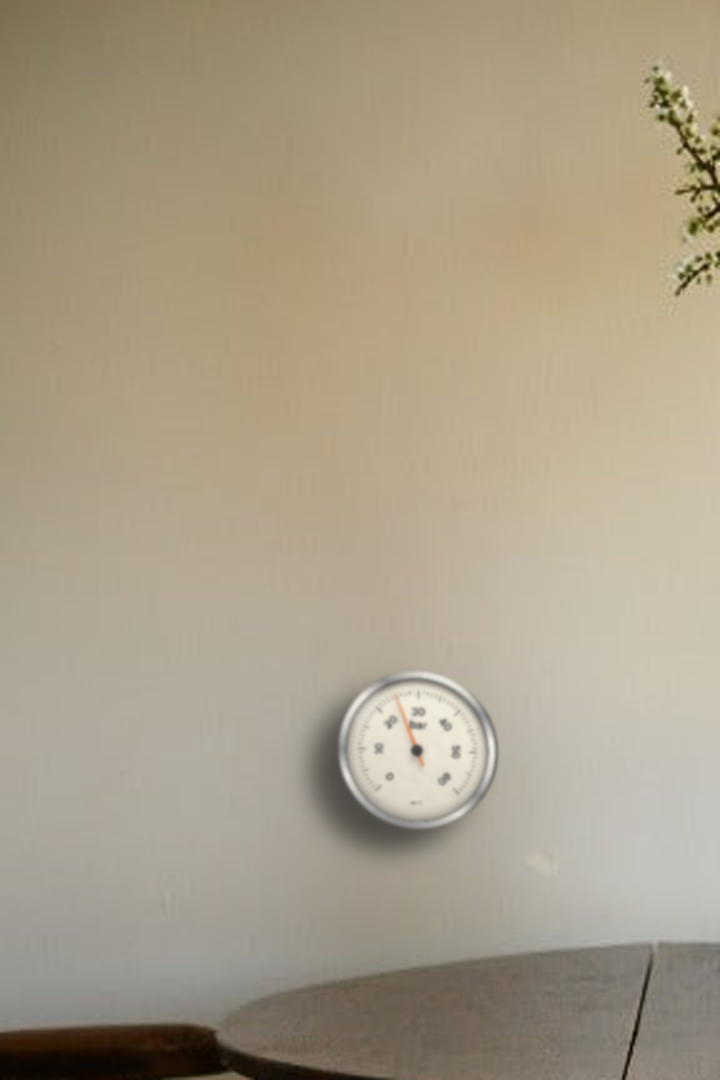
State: 25 (bar)
